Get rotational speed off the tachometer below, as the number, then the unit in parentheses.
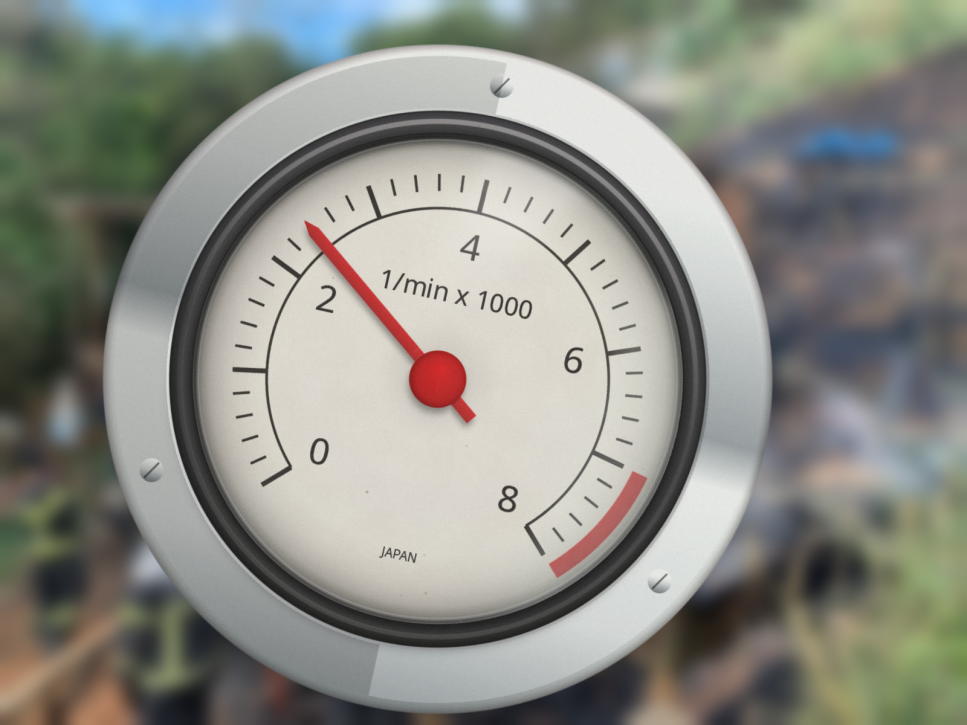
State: 2400 (rpm)
